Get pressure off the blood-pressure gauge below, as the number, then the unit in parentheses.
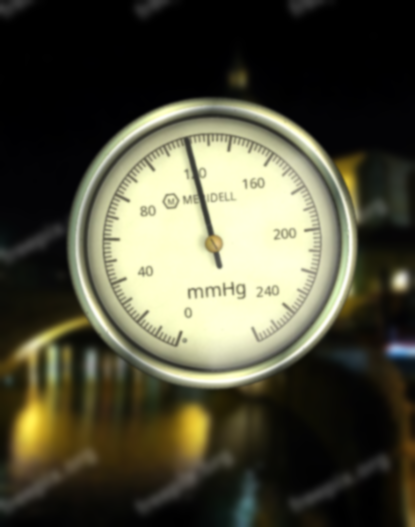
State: 120 (mmHg)
